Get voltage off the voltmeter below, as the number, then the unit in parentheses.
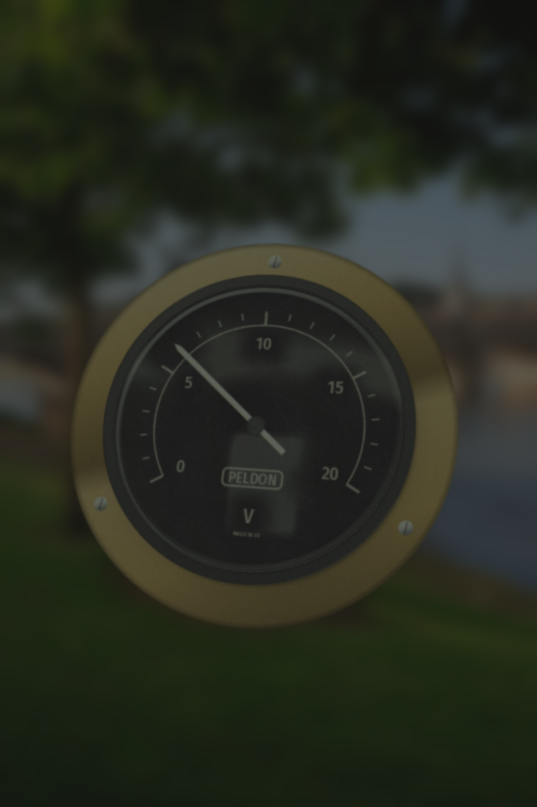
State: 6 (V)
